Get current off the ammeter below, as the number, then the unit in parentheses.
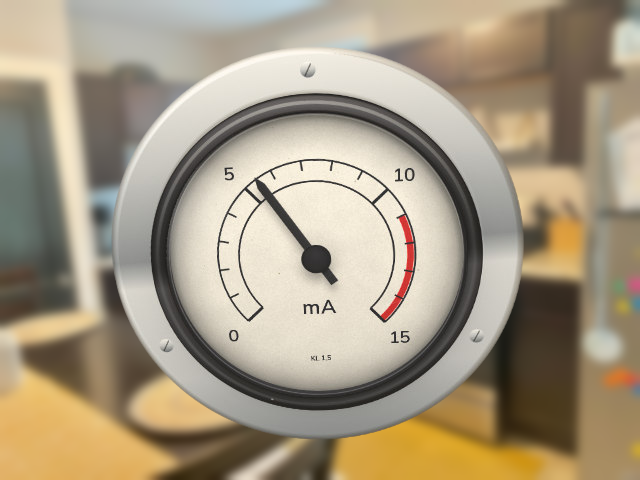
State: 5.5 (mA)
